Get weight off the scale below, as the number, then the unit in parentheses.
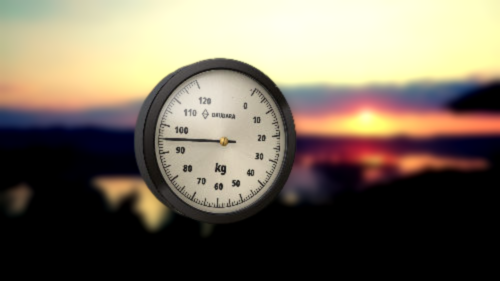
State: 95 (kg)
